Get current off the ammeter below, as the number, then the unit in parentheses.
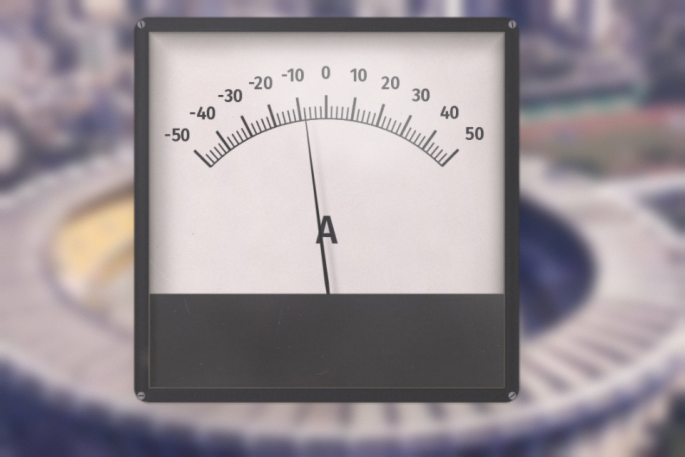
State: -8 (A)
